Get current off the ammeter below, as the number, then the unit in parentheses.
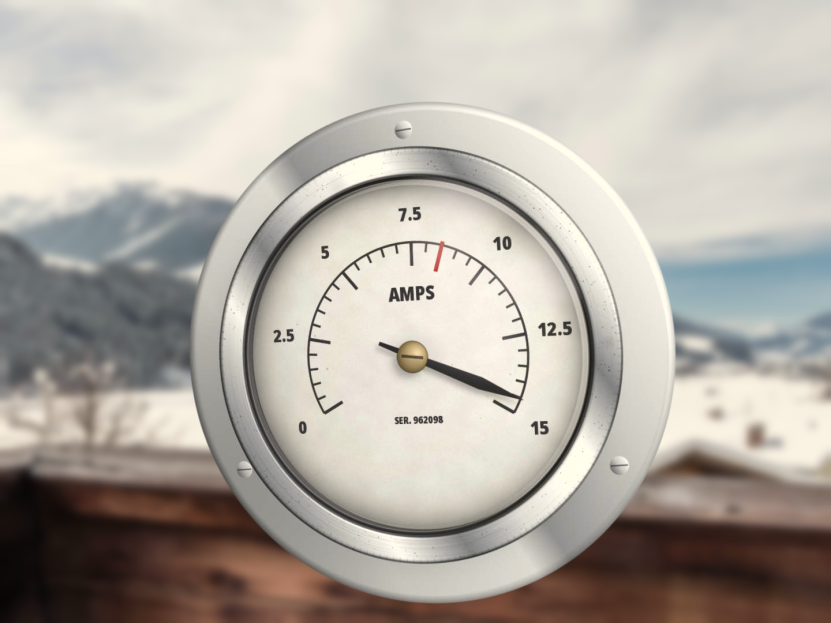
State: 14.5 (A)
